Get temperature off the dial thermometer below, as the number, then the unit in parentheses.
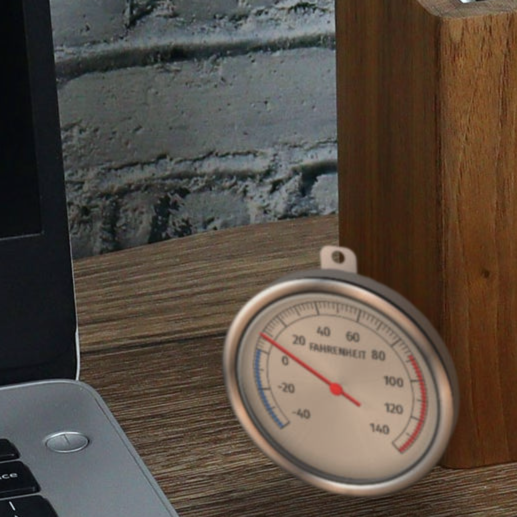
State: 10 (°F)
